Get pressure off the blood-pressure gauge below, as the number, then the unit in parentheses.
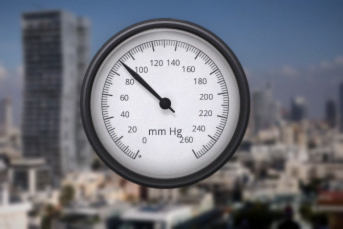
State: 90 (mmHg)
